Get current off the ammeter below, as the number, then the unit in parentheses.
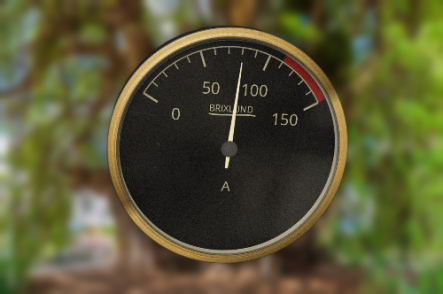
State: 80 (A)
